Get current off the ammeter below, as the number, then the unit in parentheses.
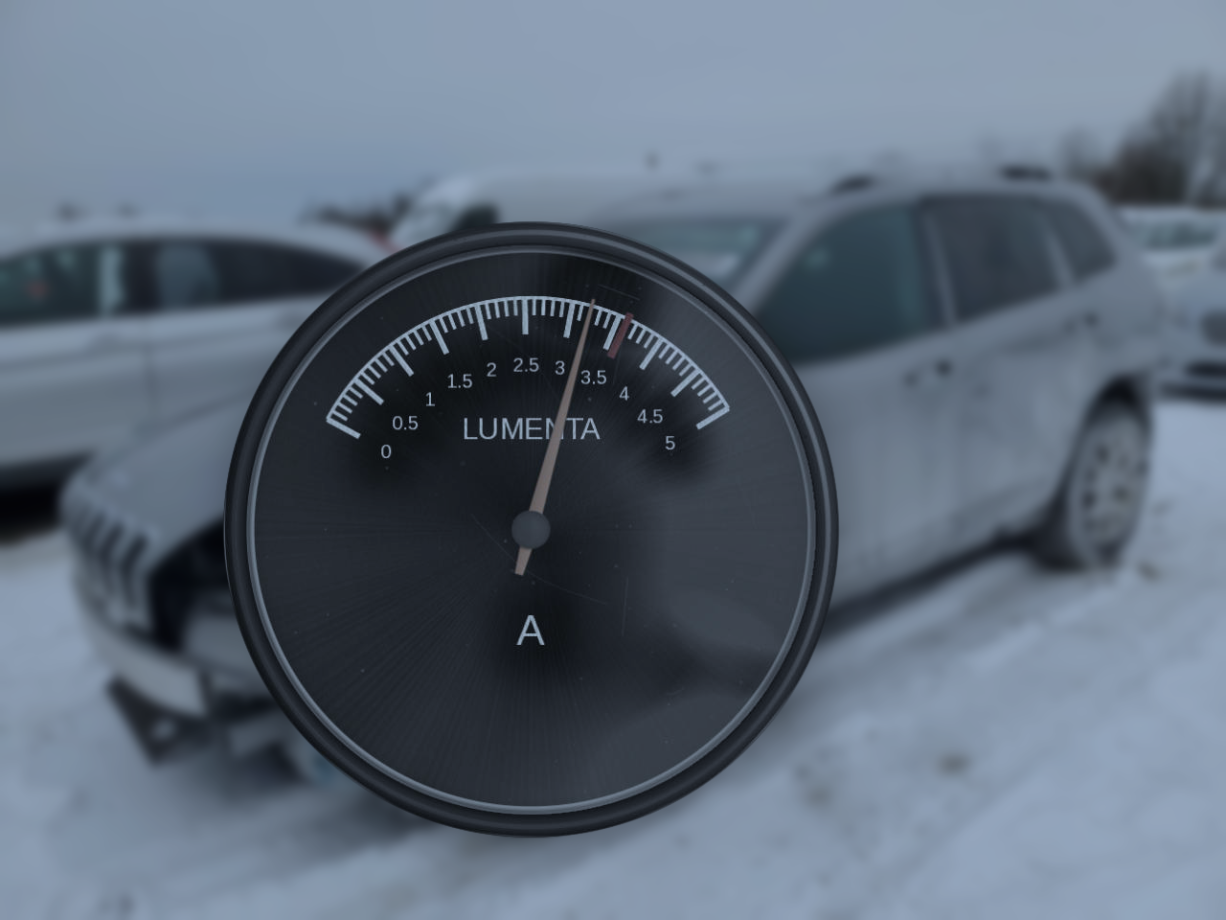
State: 3.2 (A)
